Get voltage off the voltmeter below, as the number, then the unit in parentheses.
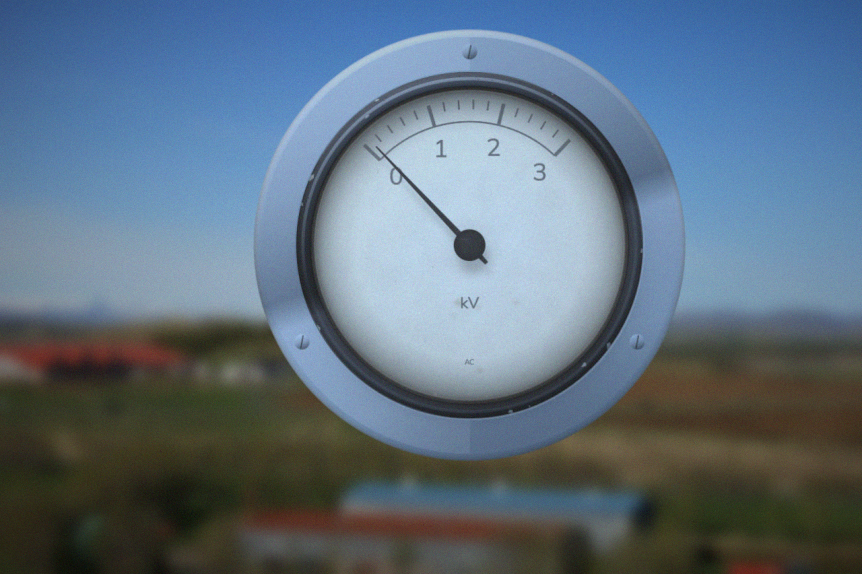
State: 0.1 (kV)
